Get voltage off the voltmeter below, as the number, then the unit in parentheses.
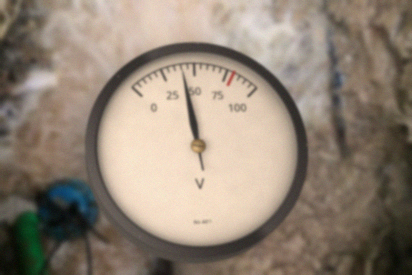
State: 40 (V)
